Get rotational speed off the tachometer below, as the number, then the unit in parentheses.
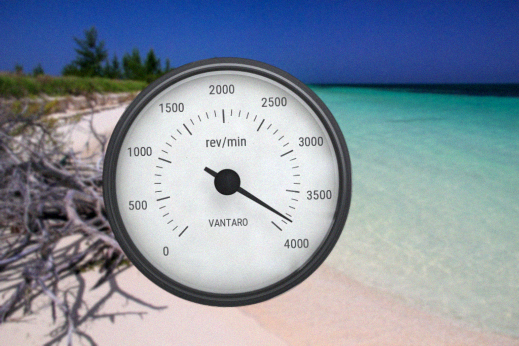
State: 3850 (rpm)
